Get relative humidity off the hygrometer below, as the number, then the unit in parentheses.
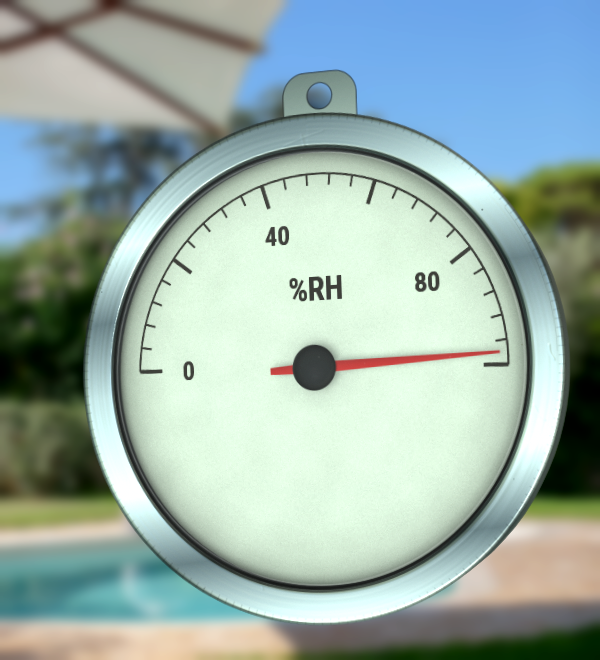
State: 98 (%)
